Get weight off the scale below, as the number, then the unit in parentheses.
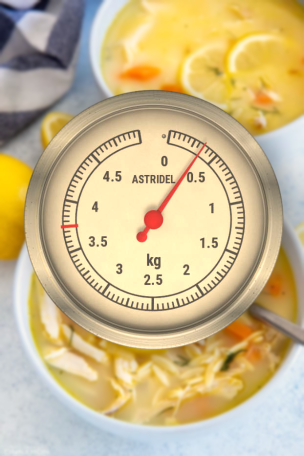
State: 0.35 (kg)
